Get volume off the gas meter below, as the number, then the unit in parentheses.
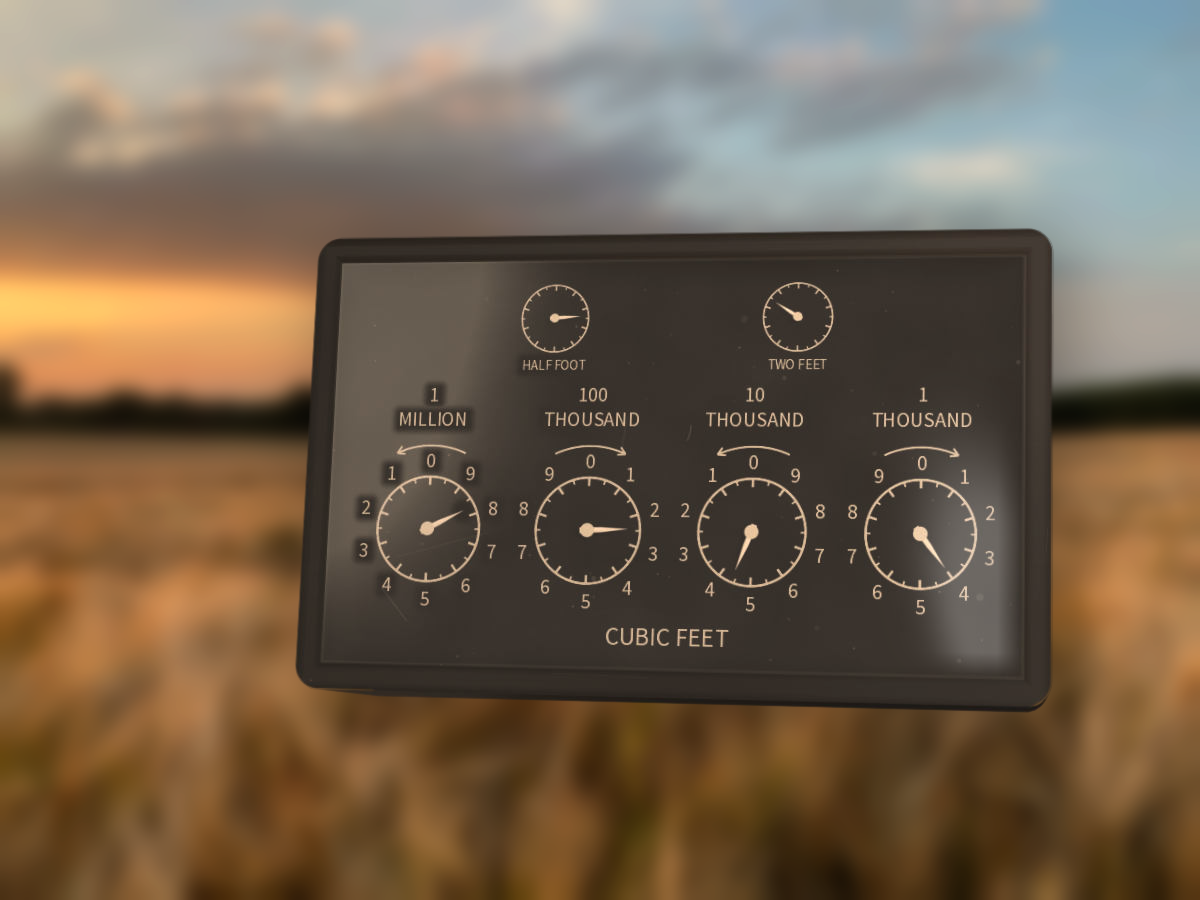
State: 824400 (ft³)
